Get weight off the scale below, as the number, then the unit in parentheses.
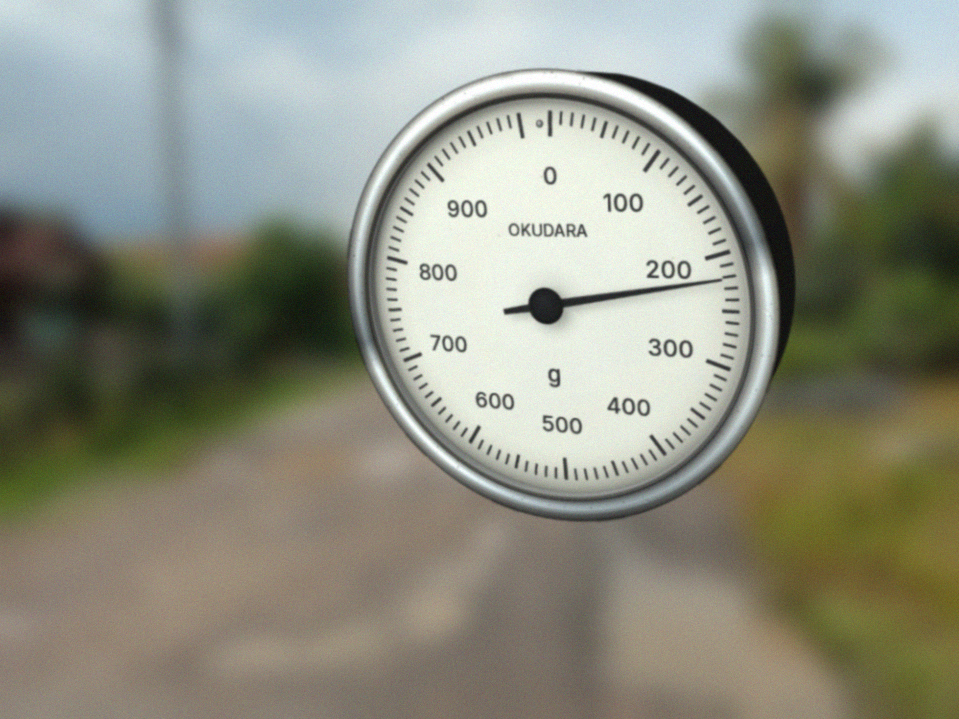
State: 220 (g)
